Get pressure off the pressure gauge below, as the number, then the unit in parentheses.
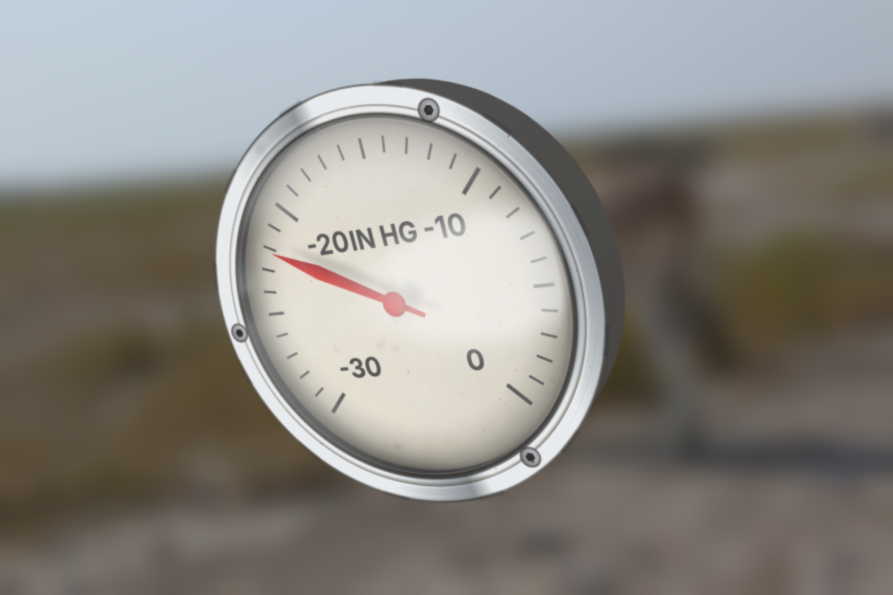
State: -22 (inHg)
